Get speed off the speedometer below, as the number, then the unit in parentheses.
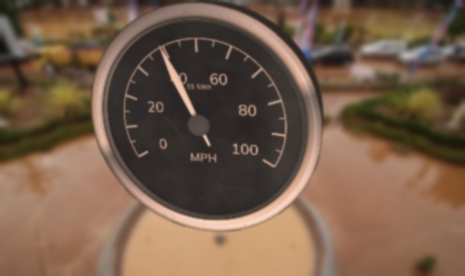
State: 40 (mph)
